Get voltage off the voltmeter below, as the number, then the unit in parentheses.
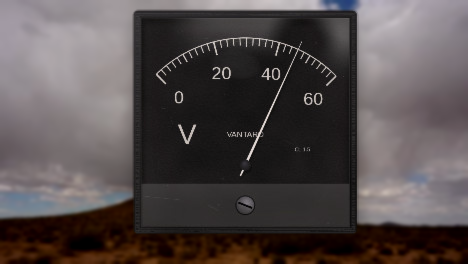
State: 46 (V)
